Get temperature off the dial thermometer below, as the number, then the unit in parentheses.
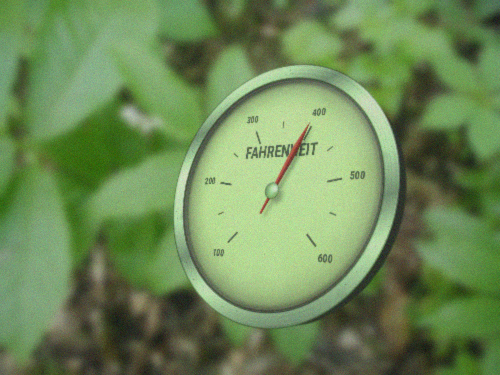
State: 400 (°F)
